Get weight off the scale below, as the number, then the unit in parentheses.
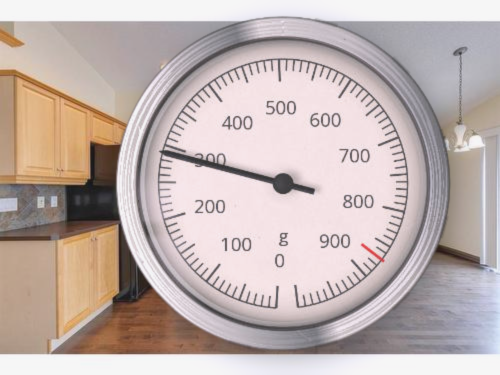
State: 290 (g)
